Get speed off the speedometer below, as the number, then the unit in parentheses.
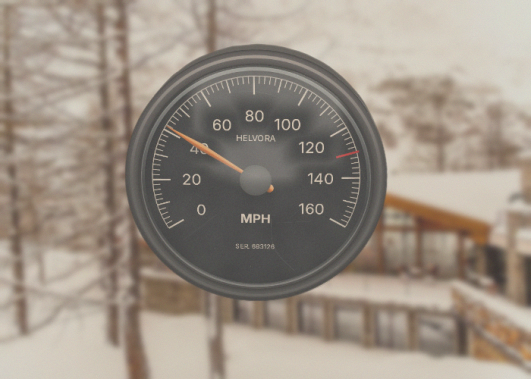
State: 42 (mph)
